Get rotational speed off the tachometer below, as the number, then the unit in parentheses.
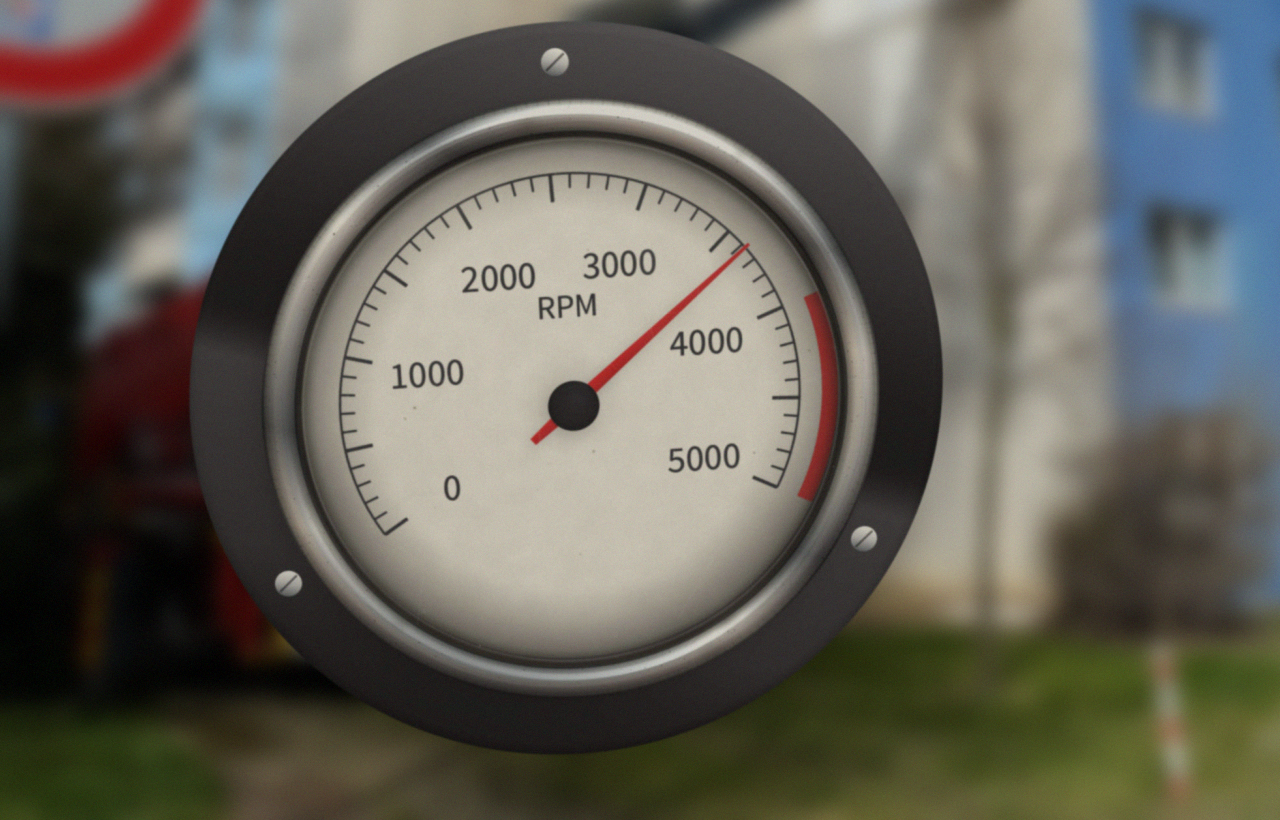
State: 3600 (rpm)
